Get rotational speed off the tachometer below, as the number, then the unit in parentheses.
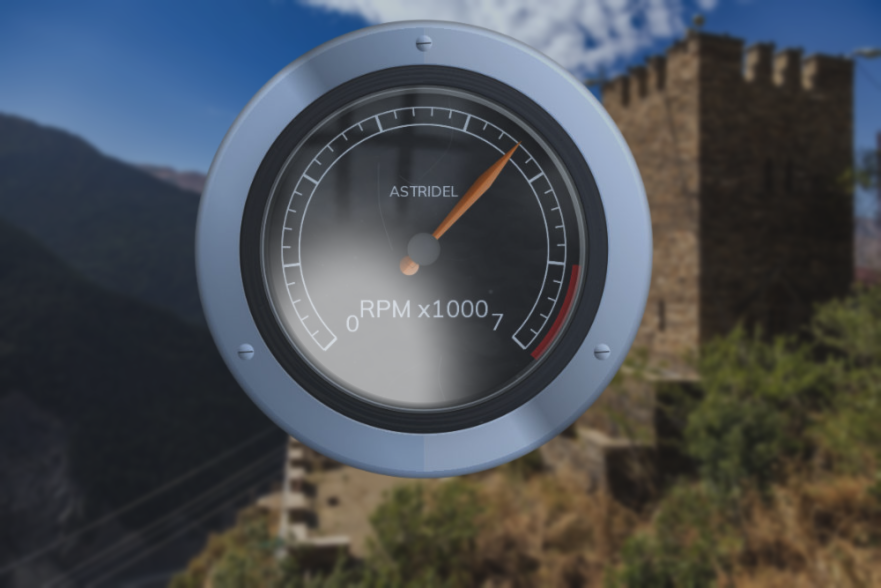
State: 4600 (rpm)
